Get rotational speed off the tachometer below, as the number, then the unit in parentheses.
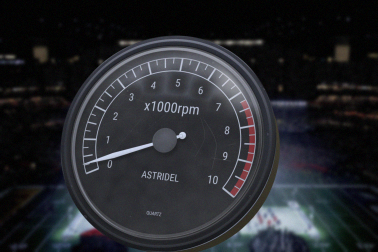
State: 250 (rpm)
